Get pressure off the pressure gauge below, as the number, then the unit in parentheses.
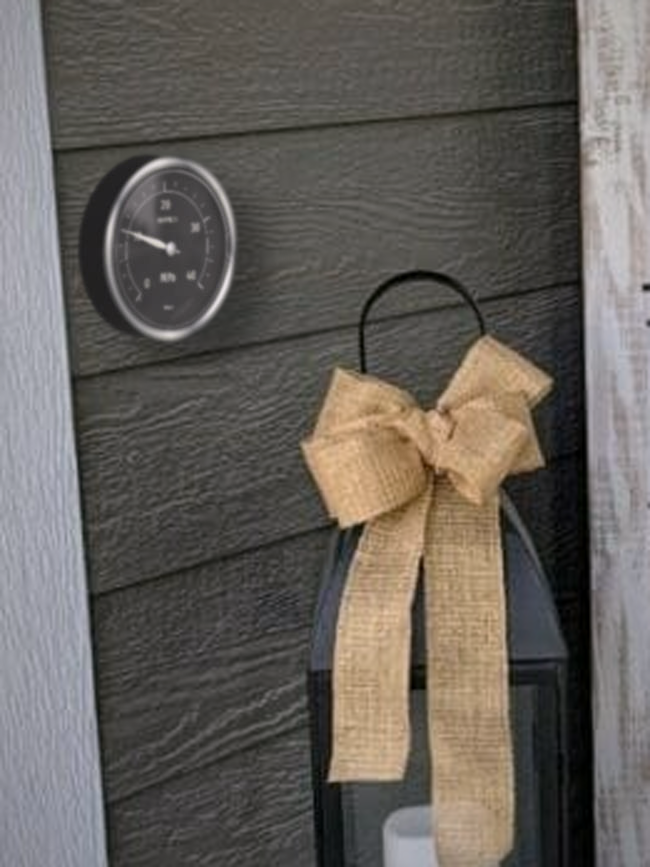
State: 10 (MPa)
